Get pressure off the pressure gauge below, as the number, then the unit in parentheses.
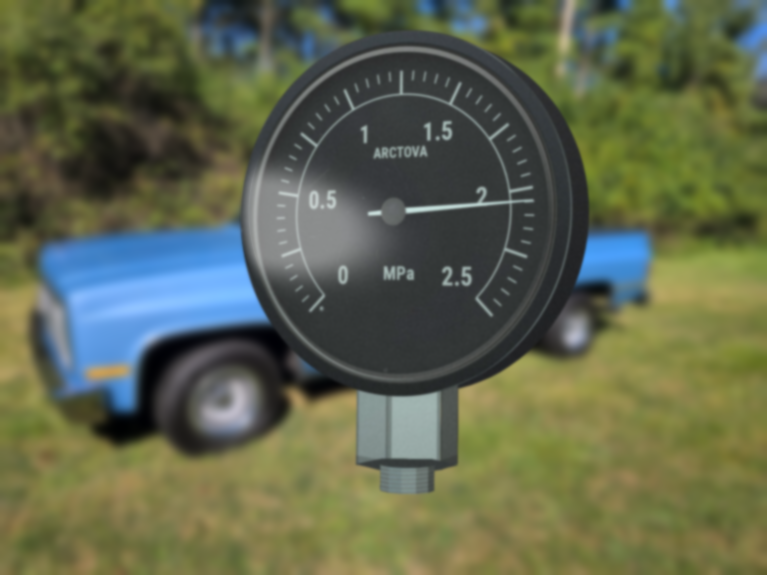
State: 2.05 (MPa)
